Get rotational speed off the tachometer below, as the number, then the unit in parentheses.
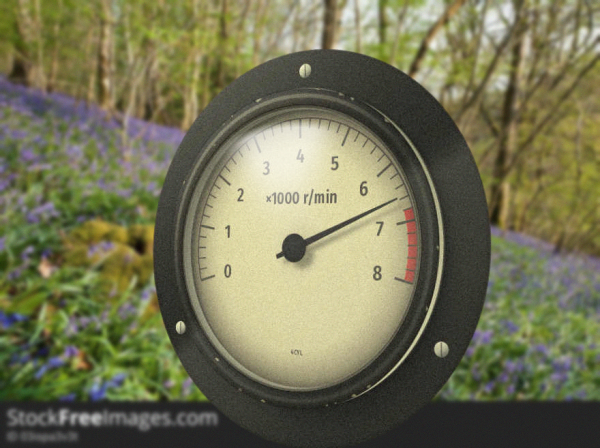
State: 6600 (rpm)
